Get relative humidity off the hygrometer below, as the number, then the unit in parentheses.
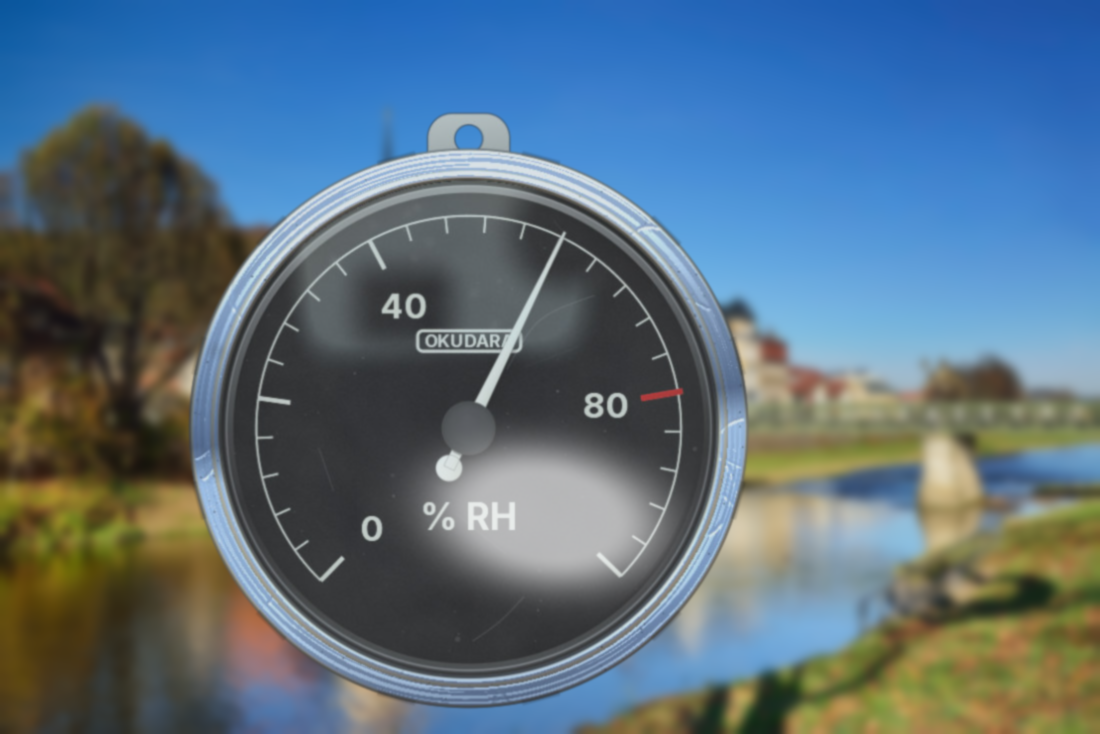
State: 60 (%)
